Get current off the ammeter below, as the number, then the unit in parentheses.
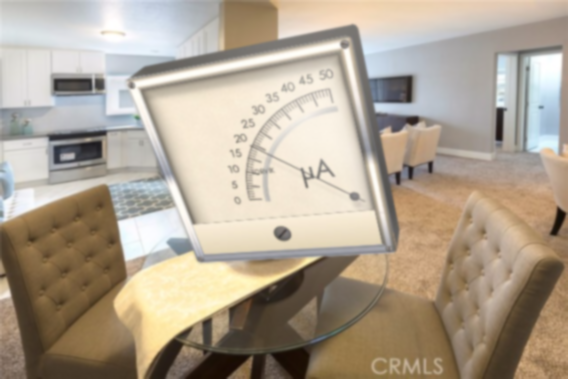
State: 20 (µA)
